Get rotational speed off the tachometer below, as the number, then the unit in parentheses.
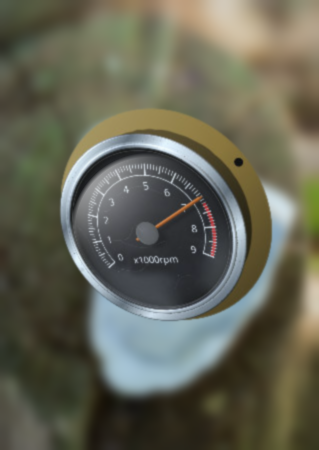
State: 7000 (rpm)
